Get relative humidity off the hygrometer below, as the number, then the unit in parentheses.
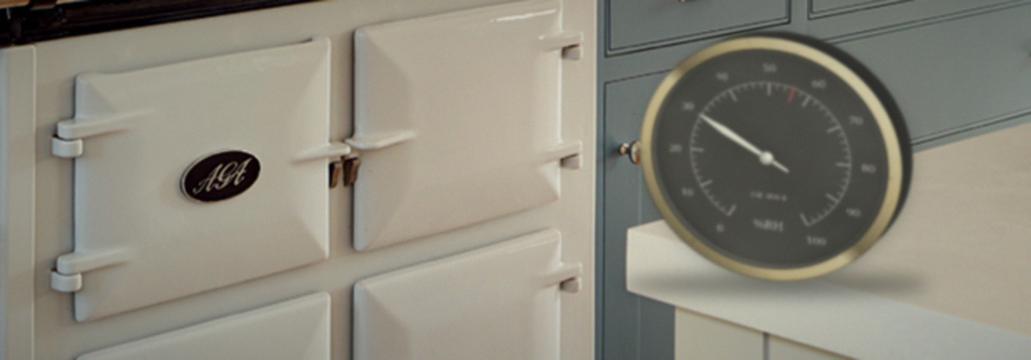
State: 30 (%)
